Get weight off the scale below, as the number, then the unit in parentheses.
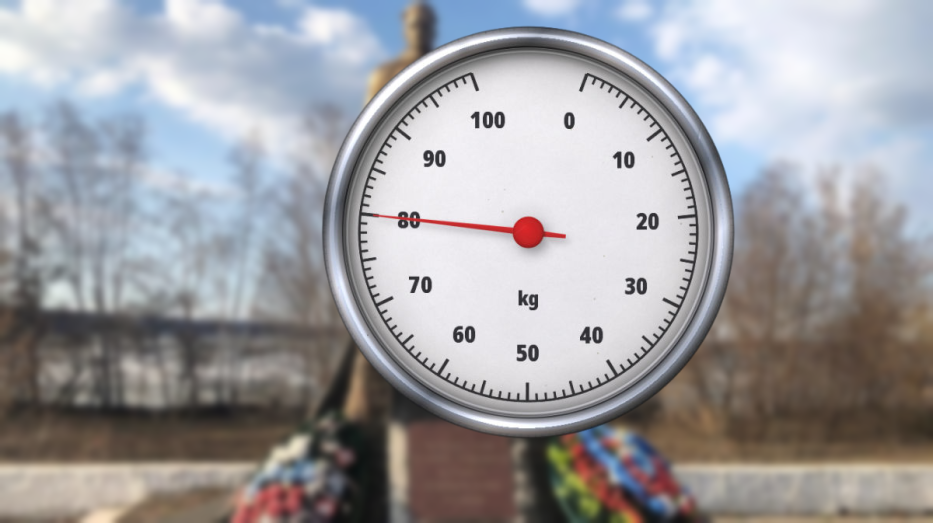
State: 80 (kg)
